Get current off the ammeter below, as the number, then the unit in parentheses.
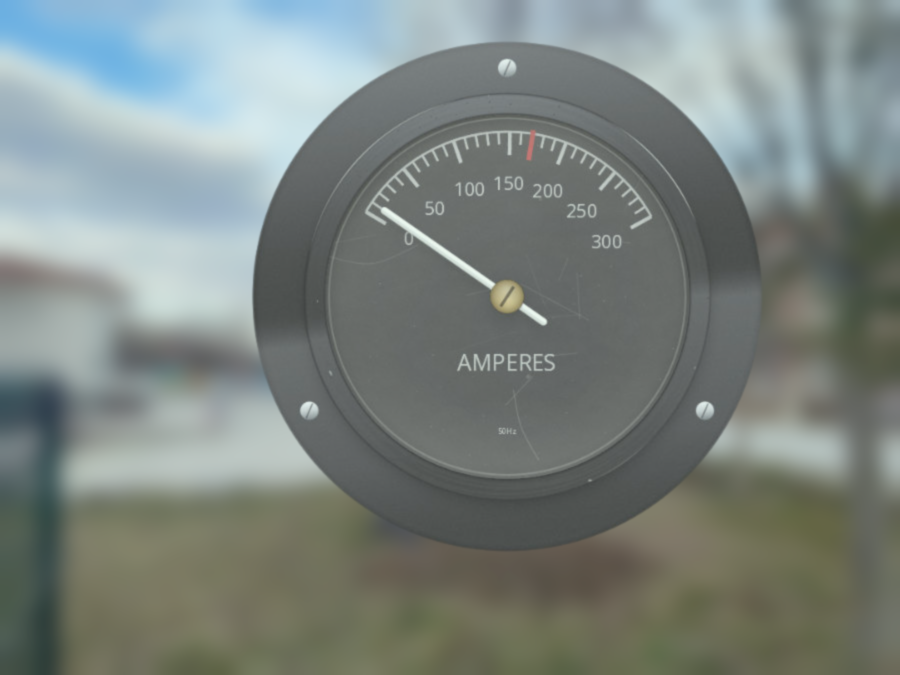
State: 10 (A)
